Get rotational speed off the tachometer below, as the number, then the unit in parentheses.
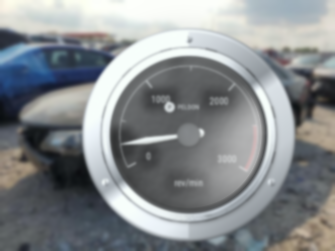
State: 250 (rpm)
